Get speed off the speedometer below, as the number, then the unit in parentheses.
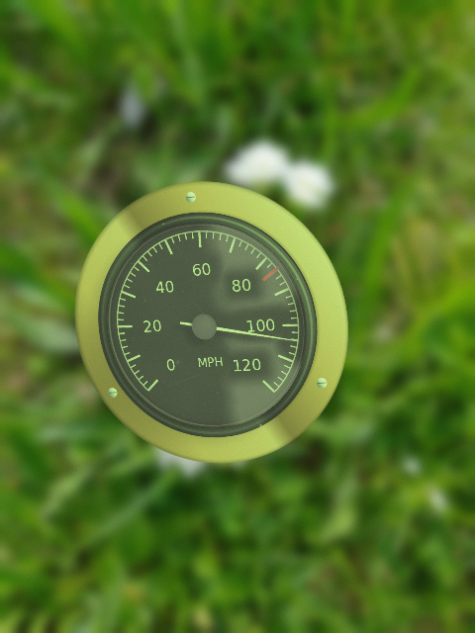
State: 104 (mph)
